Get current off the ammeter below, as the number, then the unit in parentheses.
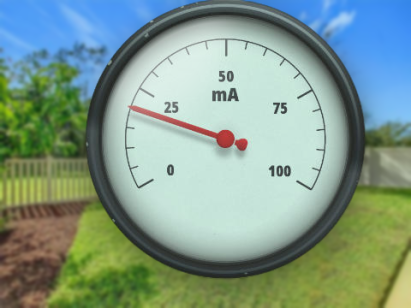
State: 20 (mA)
